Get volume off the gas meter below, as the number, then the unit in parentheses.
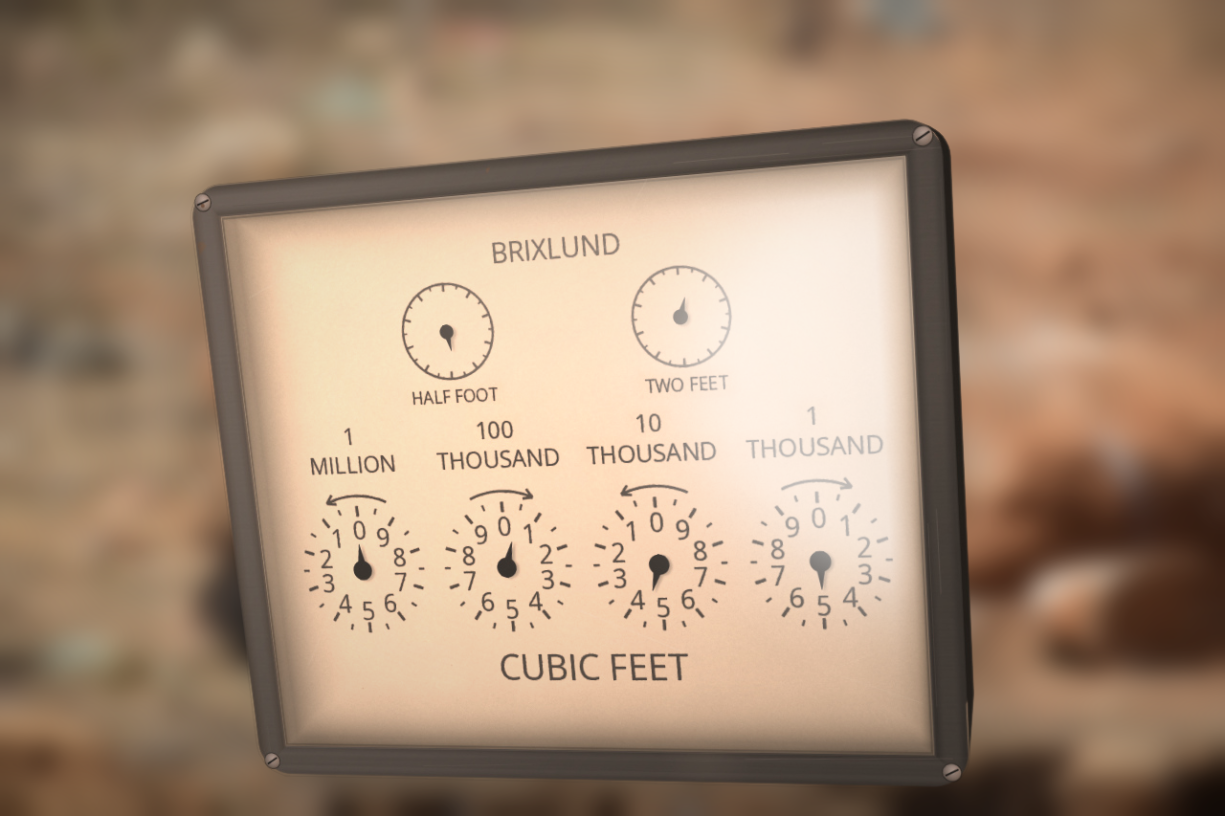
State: 4500 (ft³)
